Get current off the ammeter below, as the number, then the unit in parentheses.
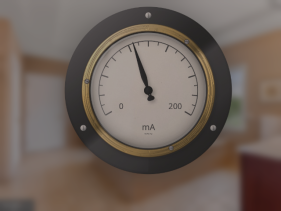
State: 85 (mA)
